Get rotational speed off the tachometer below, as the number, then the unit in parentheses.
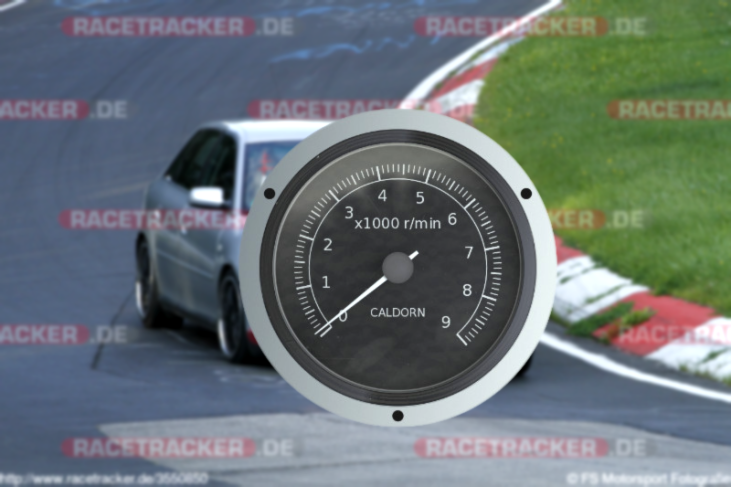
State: 100 (rpm)
